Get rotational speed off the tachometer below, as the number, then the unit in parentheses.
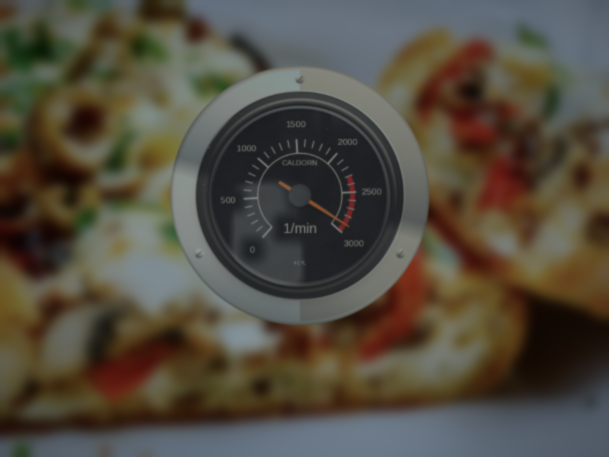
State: 2900 (rpm)
